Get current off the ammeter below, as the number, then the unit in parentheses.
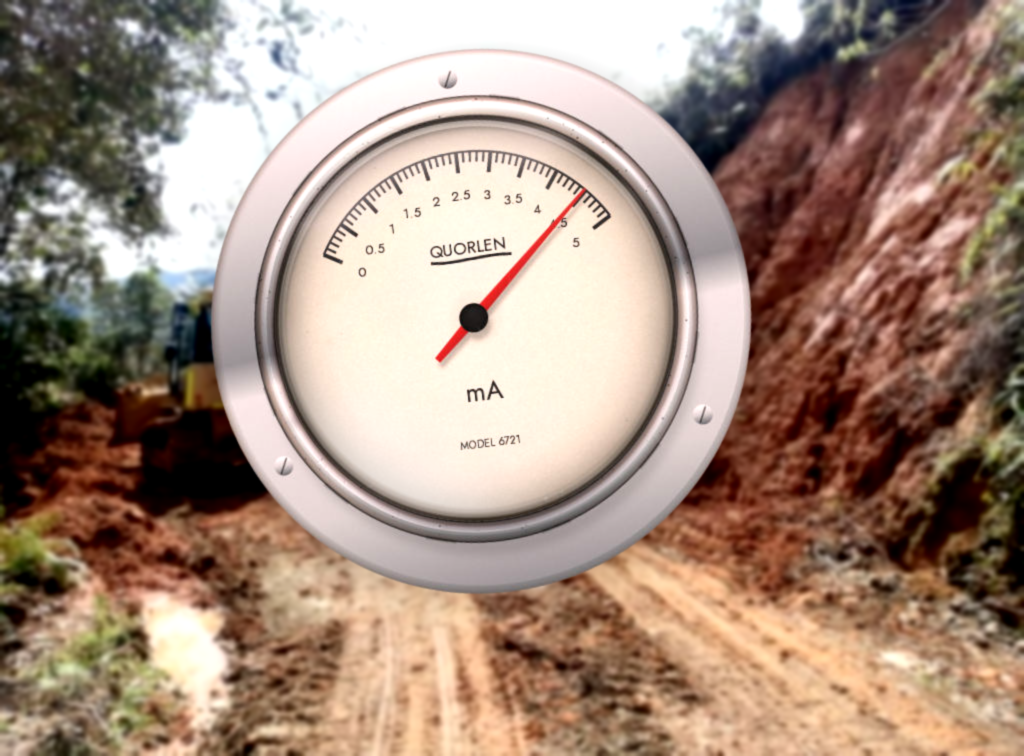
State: 4.5 (mA)
